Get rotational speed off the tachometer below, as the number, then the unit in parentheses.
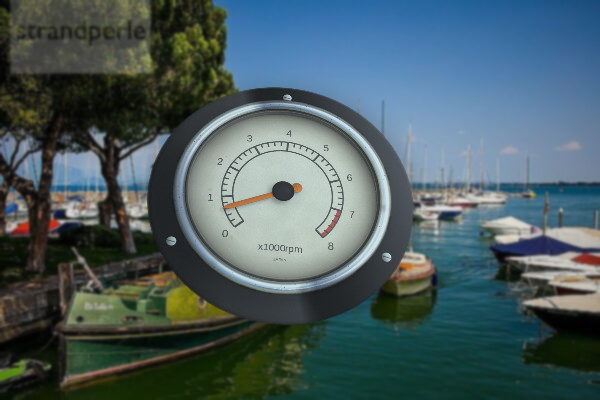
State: 600 (rpm)
